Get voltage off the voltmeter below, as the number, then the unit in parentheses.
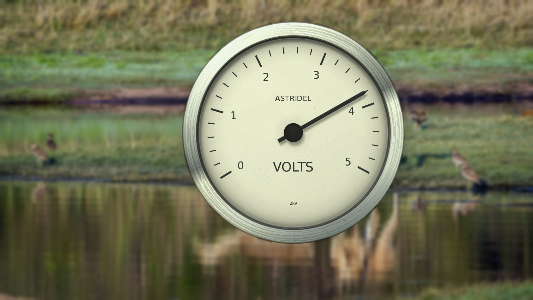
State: 3.8 (V)
